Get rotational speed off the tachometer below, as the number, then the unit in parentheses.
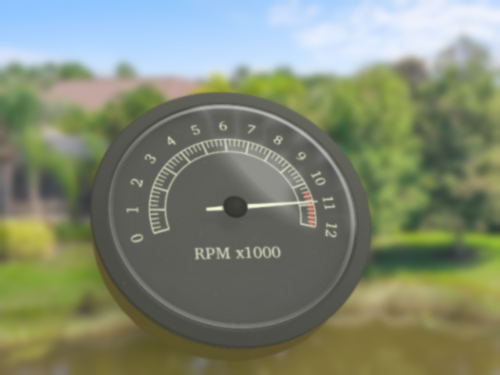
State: 11000 (rpm)
